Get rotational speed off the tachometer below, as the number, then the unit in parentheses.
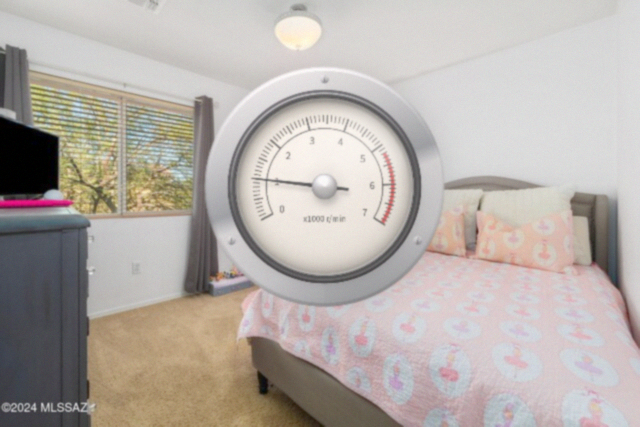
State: 1000 (rpm)
